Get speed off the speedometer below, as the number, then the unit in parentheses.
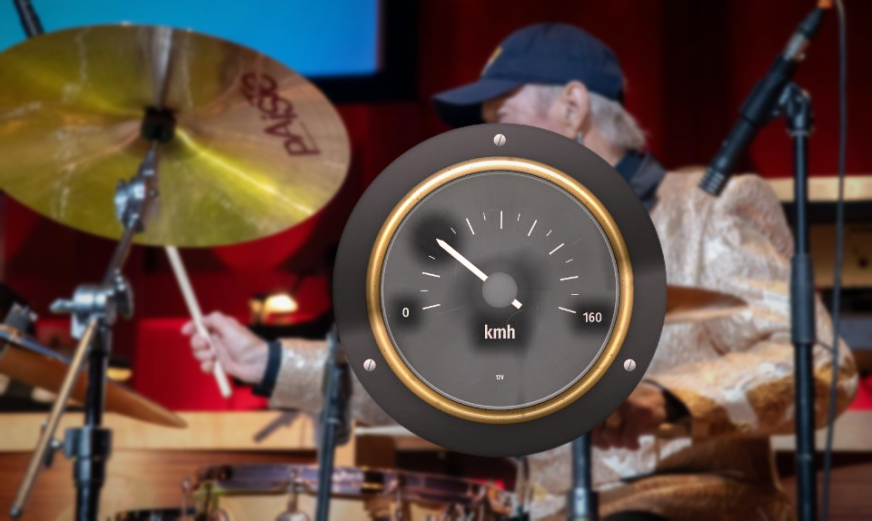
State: 40 (km/h)
